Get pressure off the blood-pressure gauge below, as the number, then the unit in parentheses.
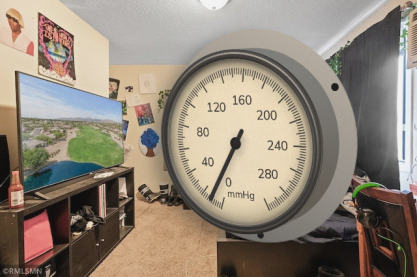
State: 10 (mmHg)
